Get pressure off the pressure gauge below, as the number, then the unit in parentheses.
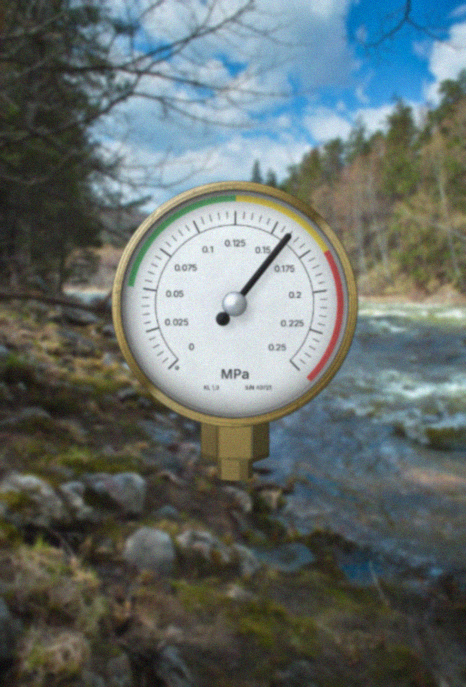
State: 0.16 (MPa)
